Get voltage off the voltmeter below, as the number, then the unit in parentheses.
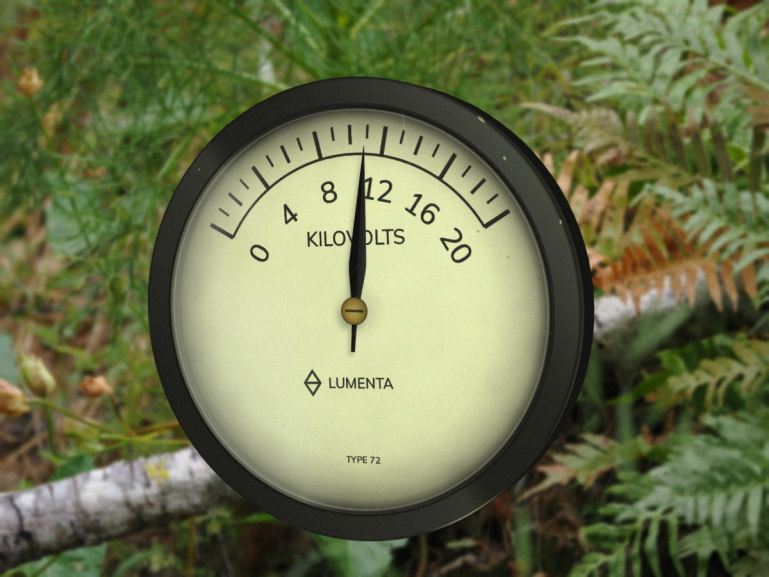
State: 11 (kV)
